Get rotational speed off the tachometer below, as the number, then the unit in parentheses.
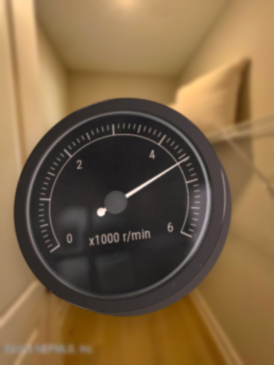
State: 4600 (rpm)
